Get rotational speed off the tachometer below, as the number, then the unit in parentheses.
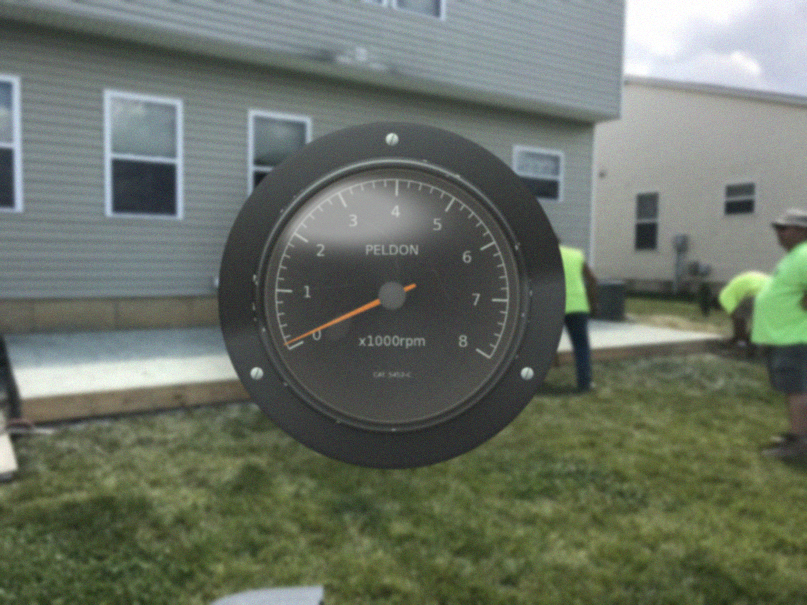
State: 100 (rpm)
